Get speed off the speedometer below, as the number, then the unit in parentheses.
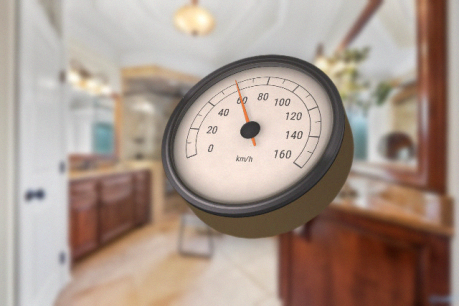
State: 60 (km/h)
